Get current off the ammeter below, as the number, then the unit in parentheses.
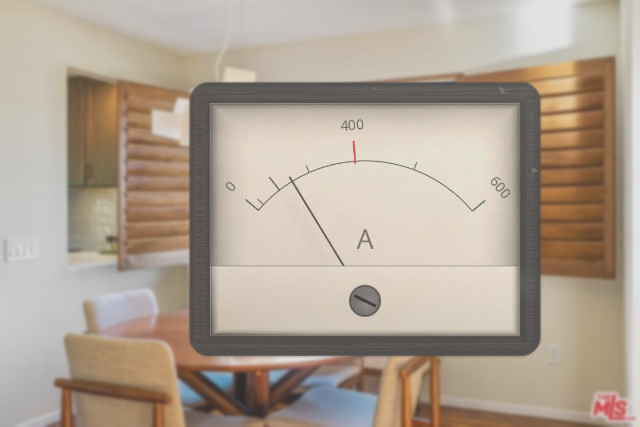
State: 250 (A)
